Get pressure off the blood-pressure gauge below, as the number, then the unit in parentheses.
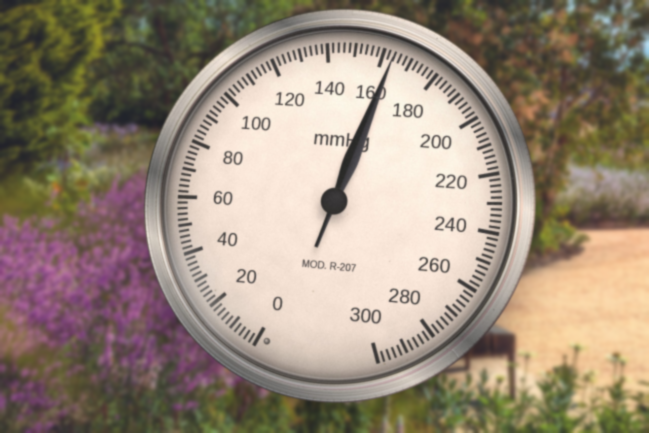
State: 164 (mmHg)
